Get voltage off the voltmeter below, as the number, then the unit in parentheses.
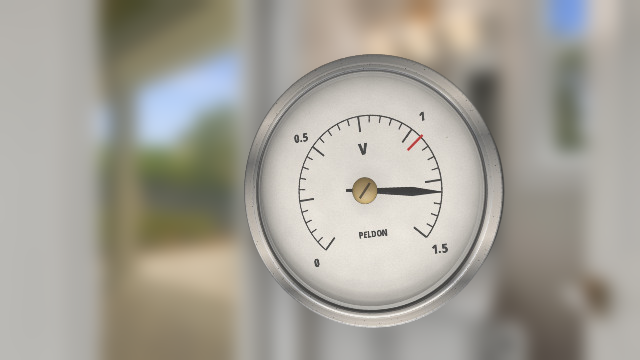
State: 1.3 (V)
